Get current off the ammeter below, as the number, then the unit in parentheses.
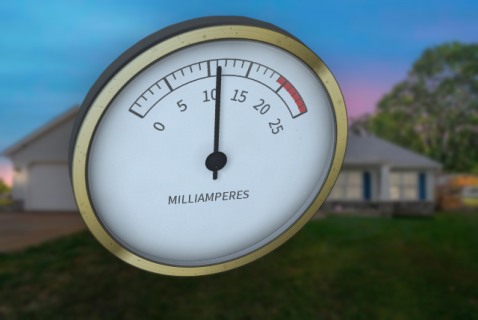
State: 11 (mA)
